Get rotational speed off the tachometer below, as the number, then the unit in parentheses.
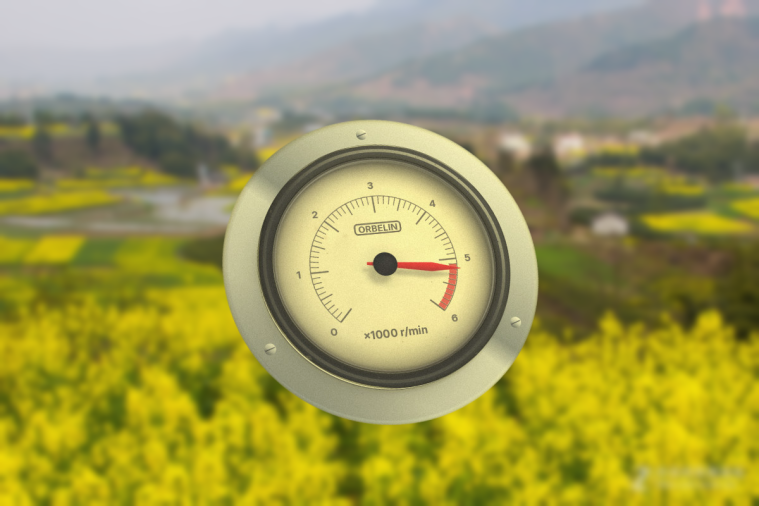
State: 5200 (rpm)
